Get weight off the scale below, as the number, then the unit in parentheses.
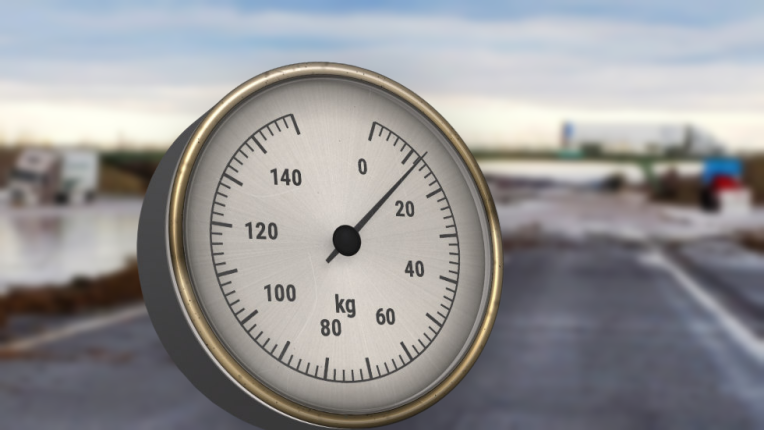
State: 12 (kg)
